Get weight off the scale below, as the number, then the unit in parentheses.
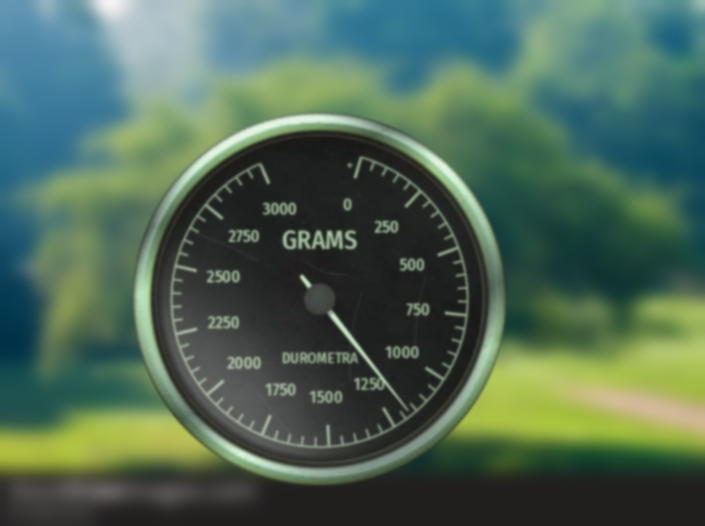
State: 1175 (g)
